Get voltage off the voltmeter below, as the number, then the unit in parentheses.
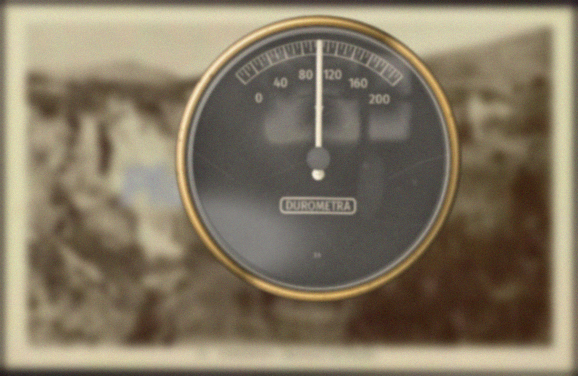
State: 100 (V)
